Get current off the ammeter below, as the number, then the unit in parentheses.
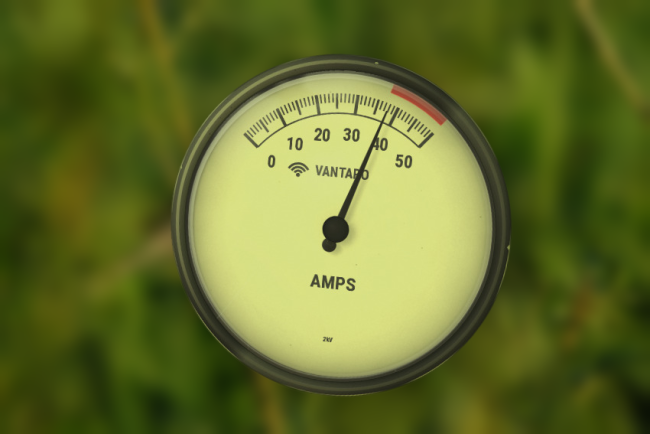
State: 38 (A)
